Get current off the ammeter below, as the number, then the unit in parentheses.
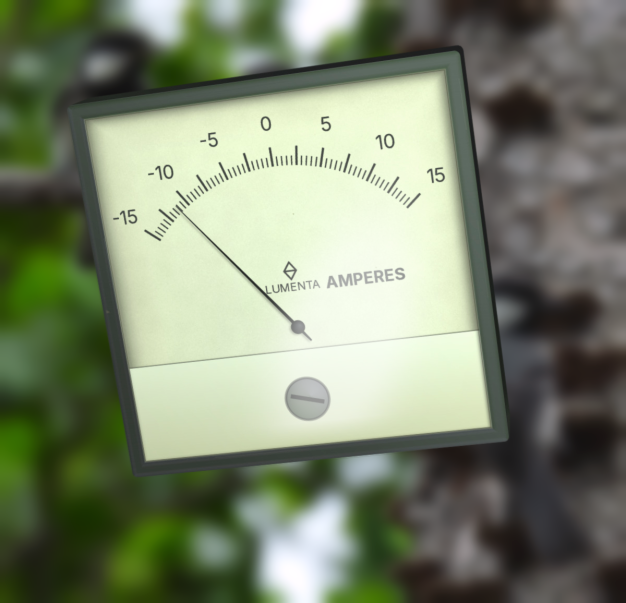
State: -11 (A)
